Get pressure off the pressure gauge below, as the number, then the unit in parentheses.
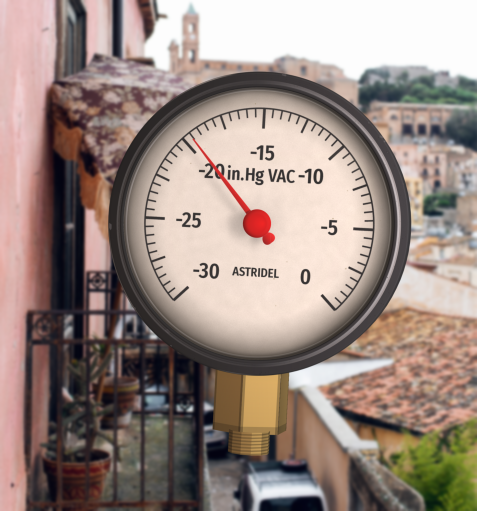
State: -19.5 (inHg)
